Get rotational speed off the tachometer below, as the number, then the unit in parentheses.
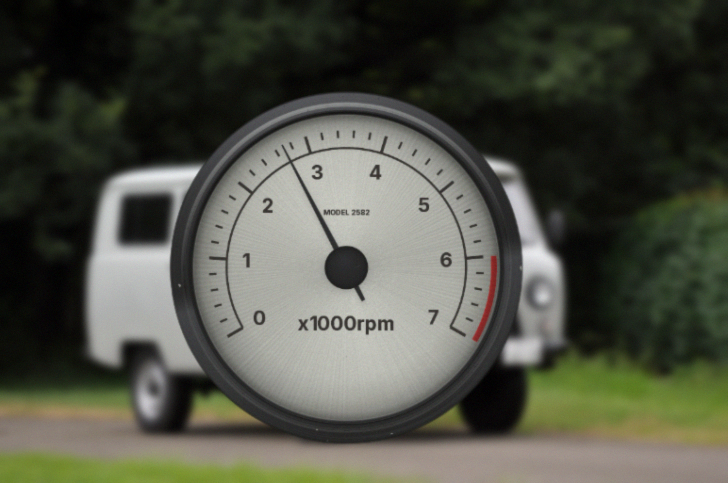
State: 2700 (rpm)
